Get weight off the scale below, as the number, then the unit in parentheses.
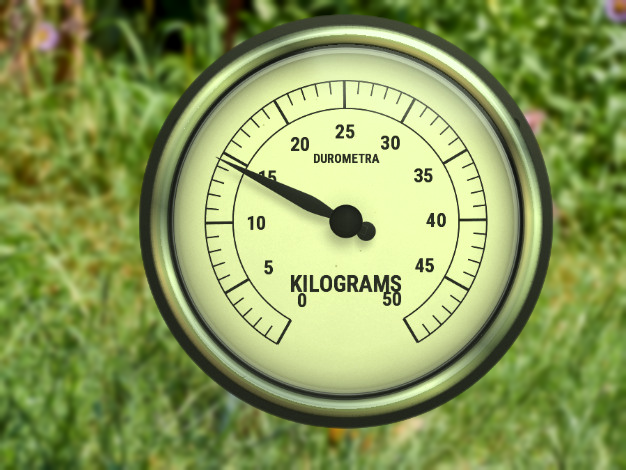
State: 14.5 (kg)
